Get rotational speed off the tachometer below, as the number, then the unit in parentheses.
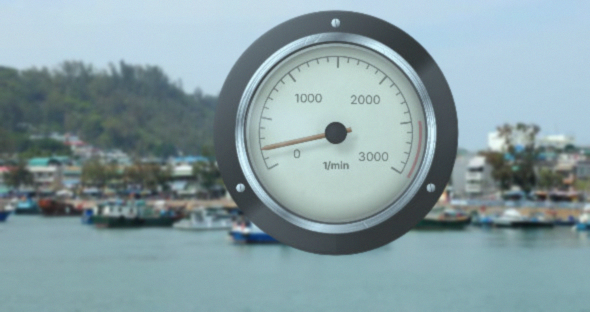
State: 200 (rpm)
